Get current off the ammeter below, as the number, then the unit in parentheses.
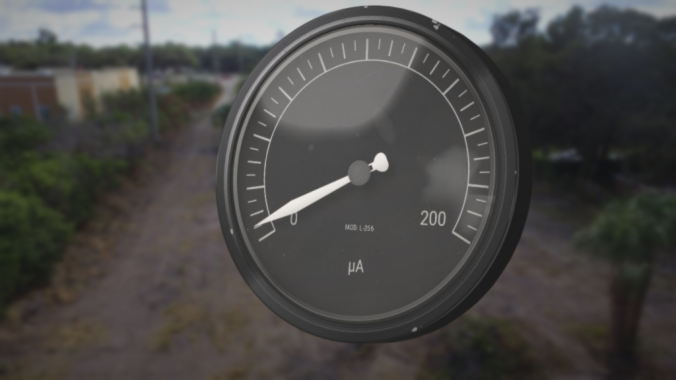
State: 5 (µA)
